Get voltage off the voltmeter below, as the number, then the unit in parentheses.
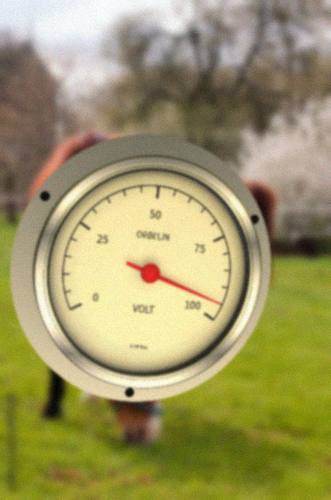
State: 95 (V)
